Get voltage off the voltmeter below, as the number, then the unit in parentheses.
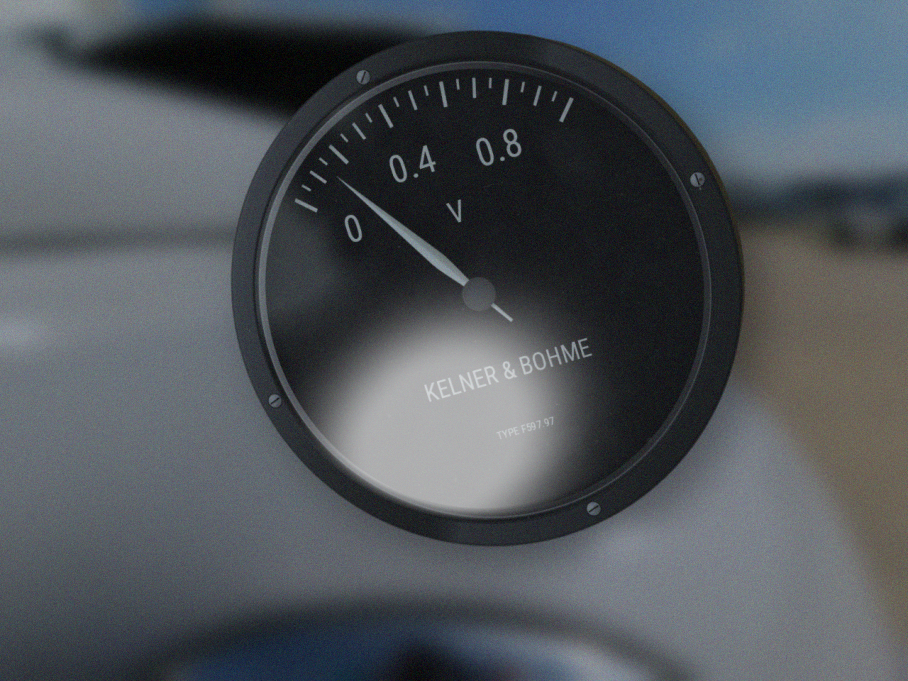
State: 0.15 (V)
